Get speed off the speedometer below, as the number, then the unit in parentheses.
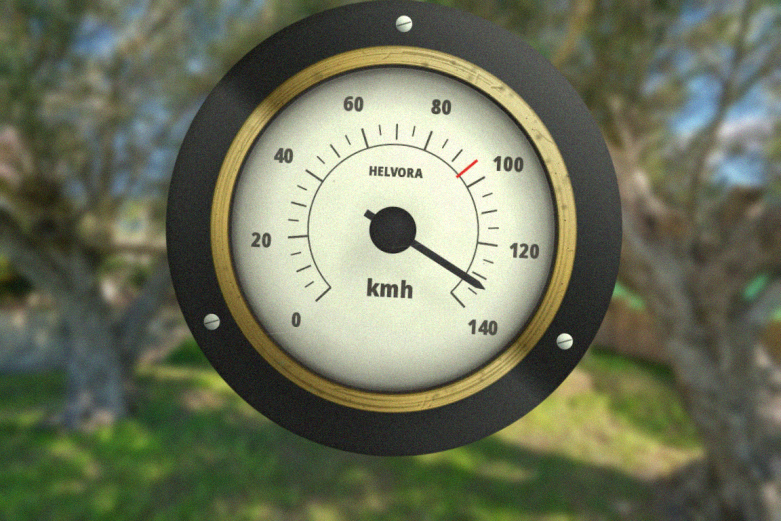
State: 132.5 (km/h)
